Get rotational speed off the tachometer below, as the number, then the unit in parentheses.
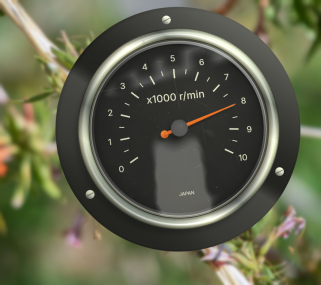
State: 8000 (rpm)
